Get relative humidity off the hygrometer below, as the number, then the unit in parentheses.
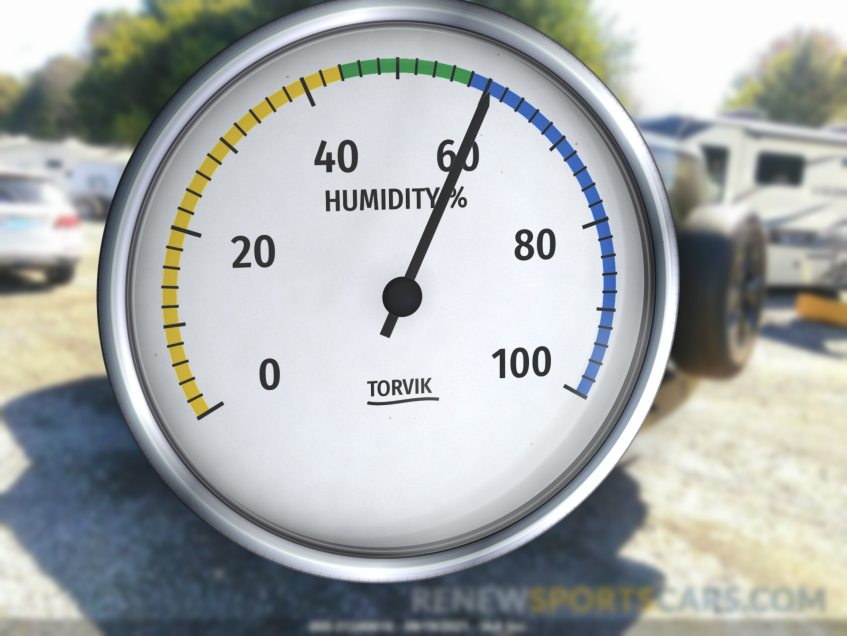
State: 60 (%)
